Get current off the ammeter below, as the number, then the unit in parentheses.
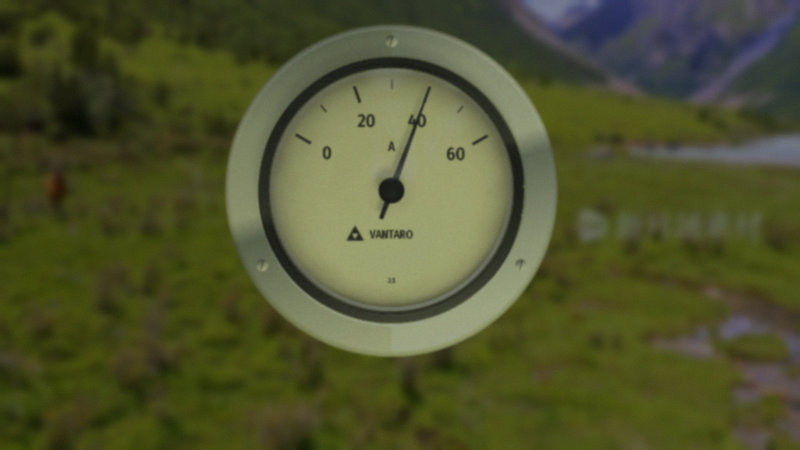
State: 40 (A)
